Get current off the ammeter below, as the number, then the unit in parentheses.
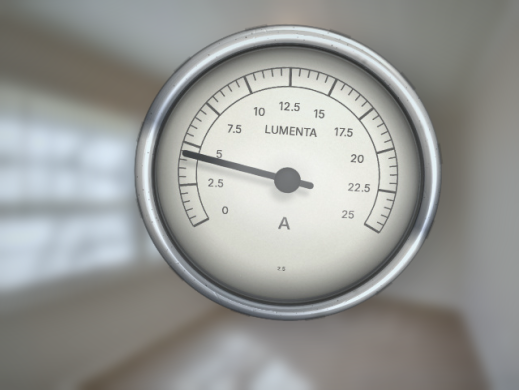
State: 4.5 (A)
